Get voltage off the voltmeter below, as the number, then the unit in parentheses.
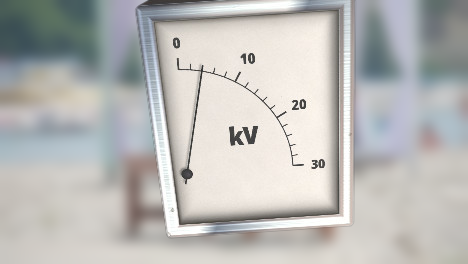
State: 4 (kV)
